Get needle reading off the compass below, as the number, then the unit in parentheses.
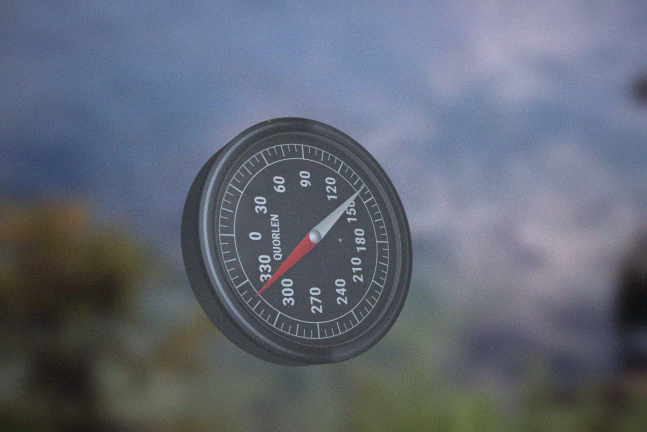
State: 320 (°)
